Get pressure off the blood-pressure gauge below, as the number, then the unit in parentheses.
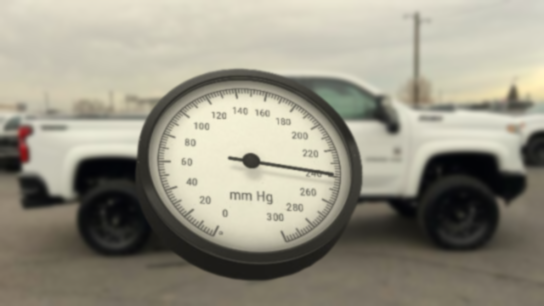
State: 240 (mmHg)
